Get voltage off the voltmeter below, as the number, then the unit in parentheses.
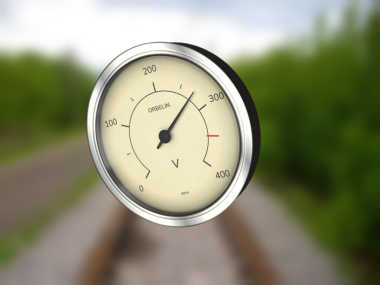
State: 275 (V)
